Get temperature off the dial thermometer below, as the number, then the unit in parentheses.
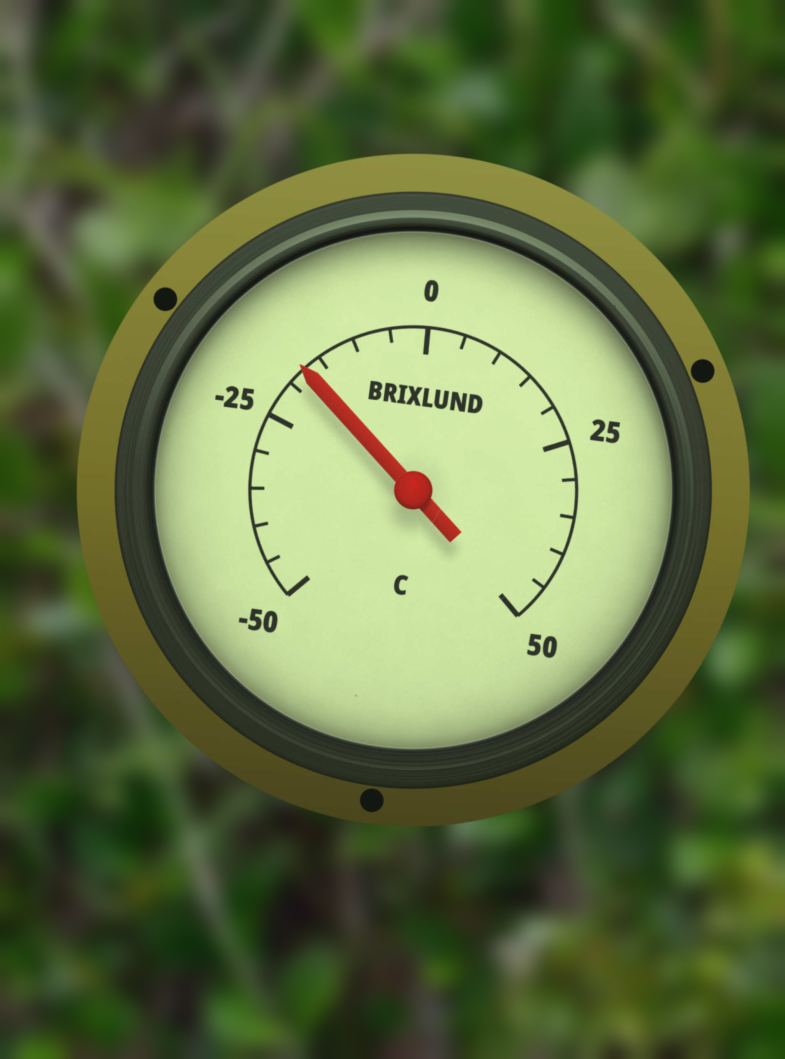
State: -17.5 (°C)
